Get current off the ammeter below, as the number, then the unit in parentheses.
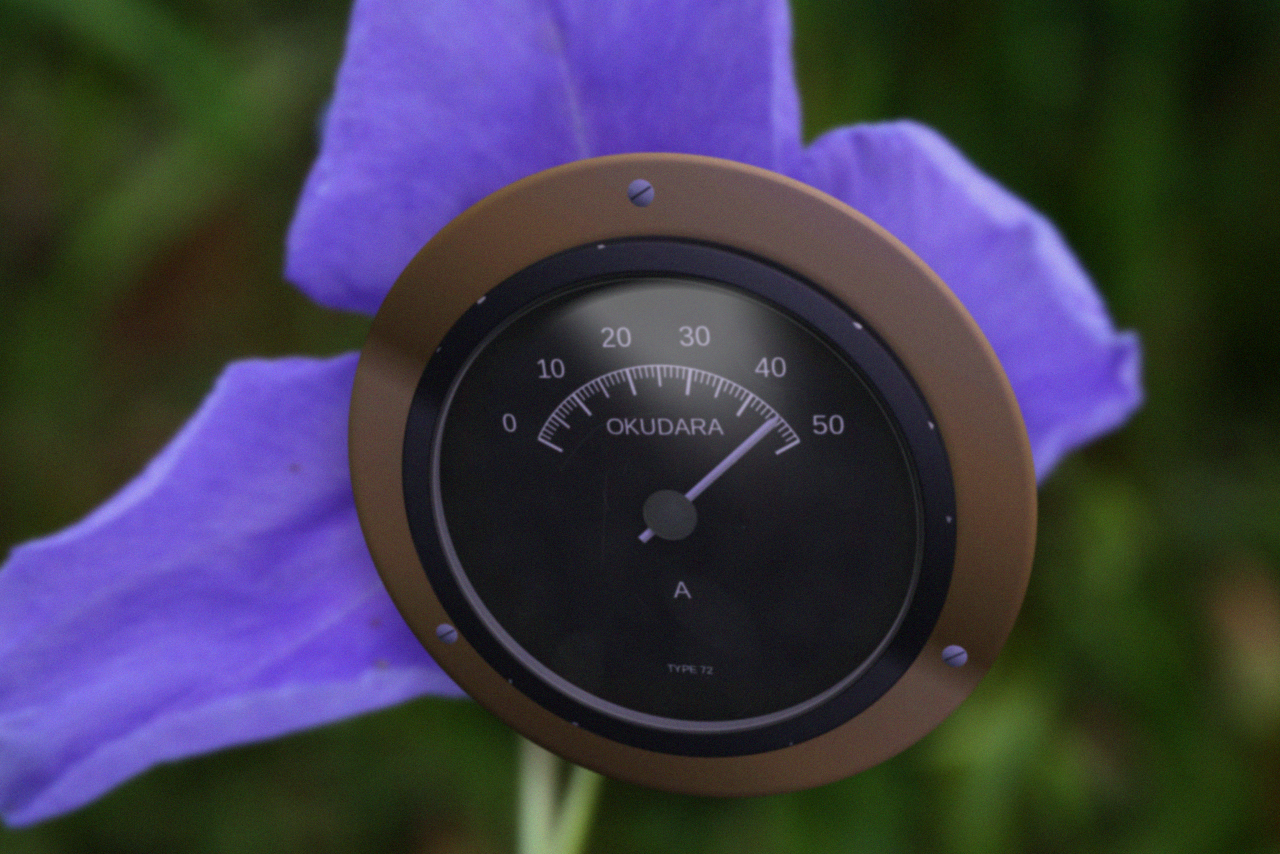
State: 45 (A)
